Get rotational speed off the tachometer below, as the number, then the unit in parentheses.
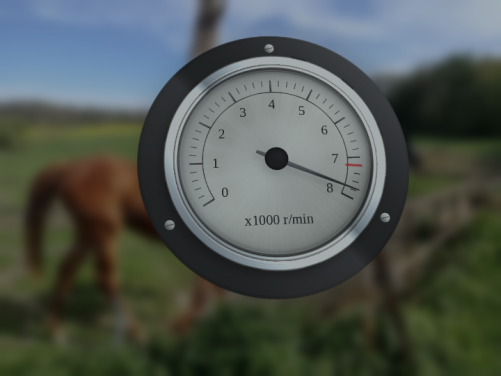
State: 7800 (rpm)
